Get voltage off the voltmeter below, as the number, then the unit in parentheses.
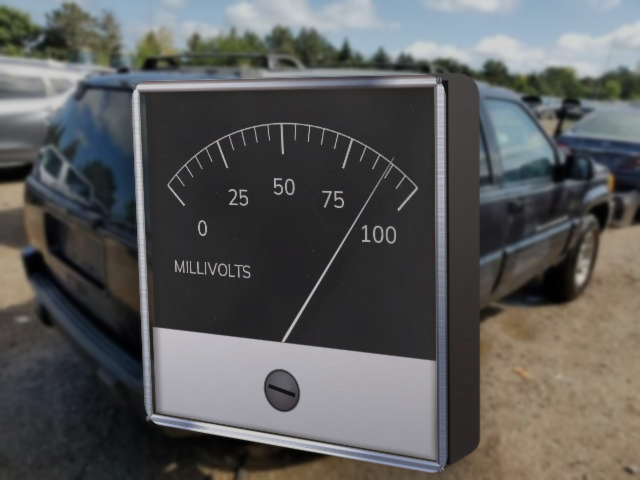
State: 90 (mV)
